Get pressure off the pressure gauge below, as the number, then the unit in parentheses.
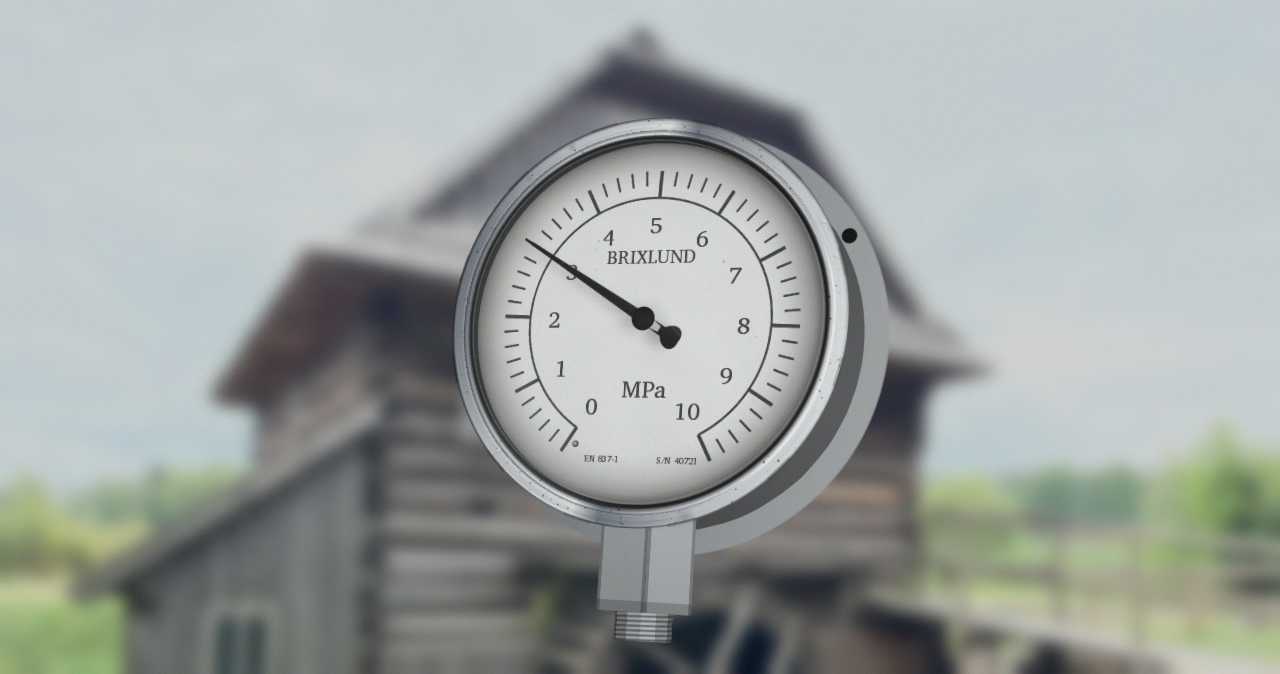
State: 3 (MPa)
